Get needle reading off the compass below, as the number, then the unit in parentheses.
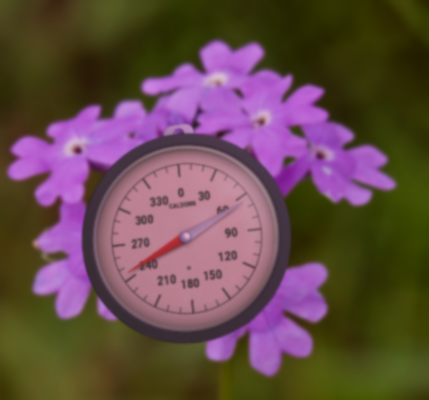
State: 245 (°)
